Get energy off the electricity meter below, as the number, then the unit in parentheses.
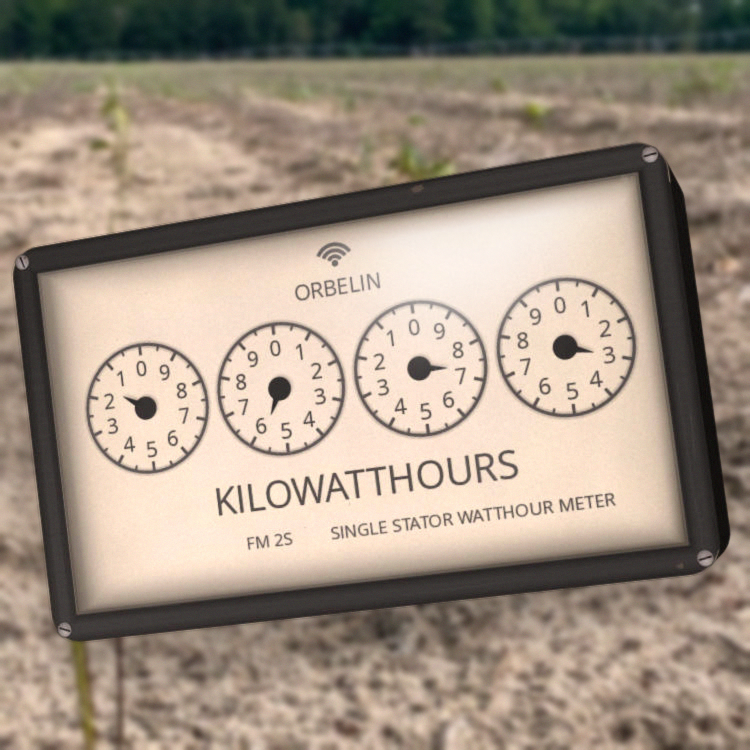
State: 1573 (kWh)
